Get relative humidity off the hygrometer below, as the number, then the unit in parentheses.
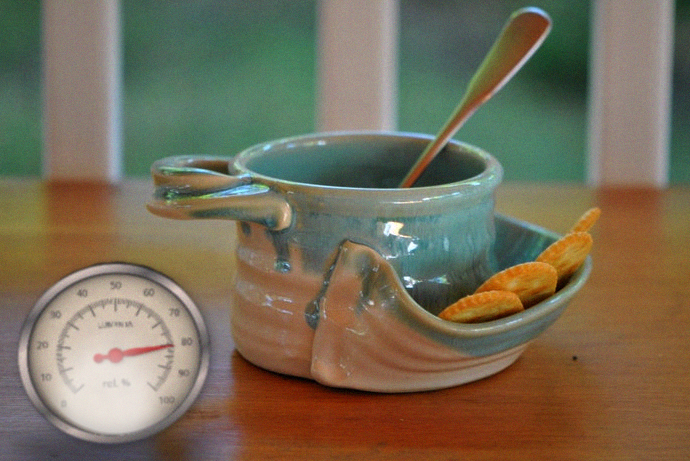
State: 80 (%)
